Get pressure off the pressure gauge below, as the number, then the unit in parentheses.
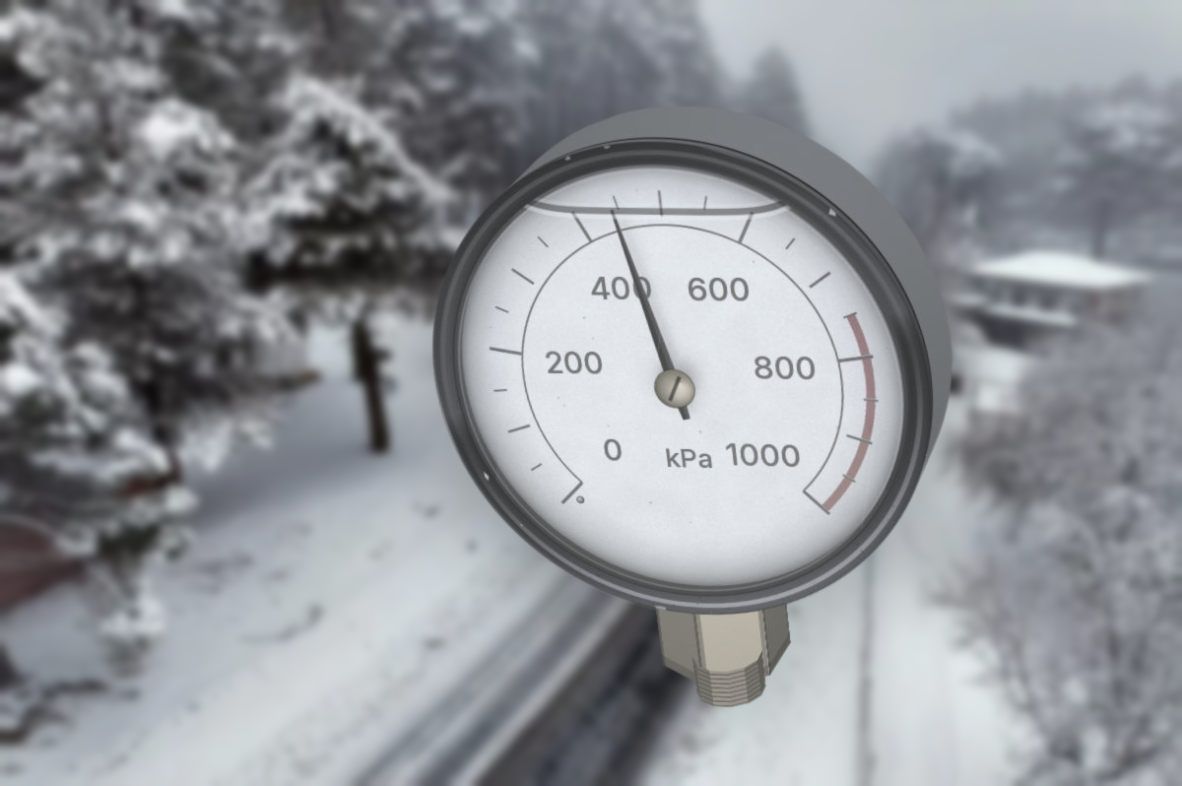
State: 450 (kPa)
